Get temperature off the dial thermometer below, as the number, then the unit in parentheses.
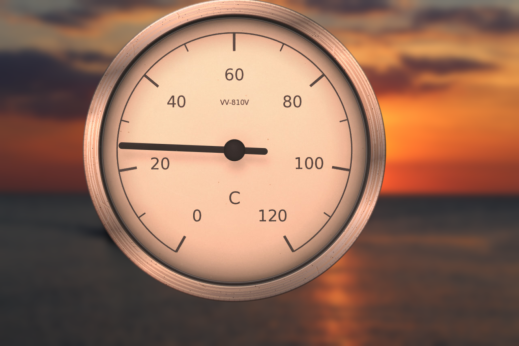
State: 25 (°C)
